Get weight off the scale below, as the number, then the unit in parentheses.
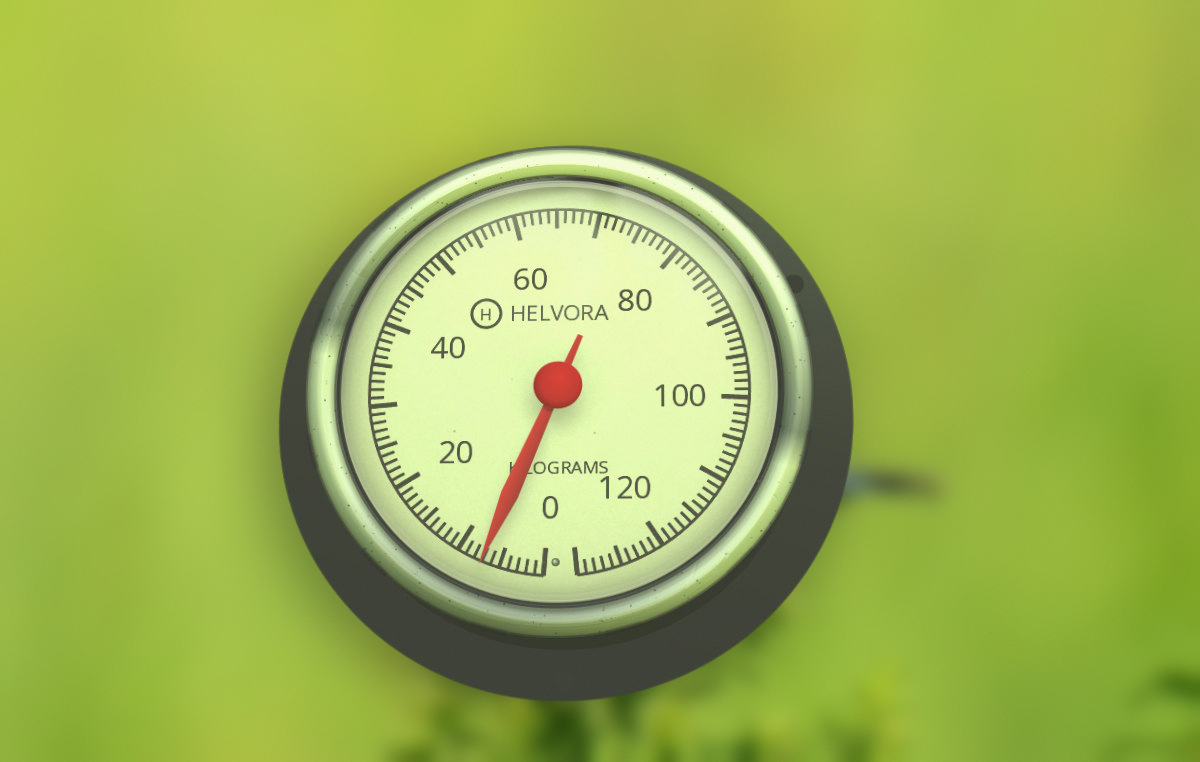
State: 7 (kg)
